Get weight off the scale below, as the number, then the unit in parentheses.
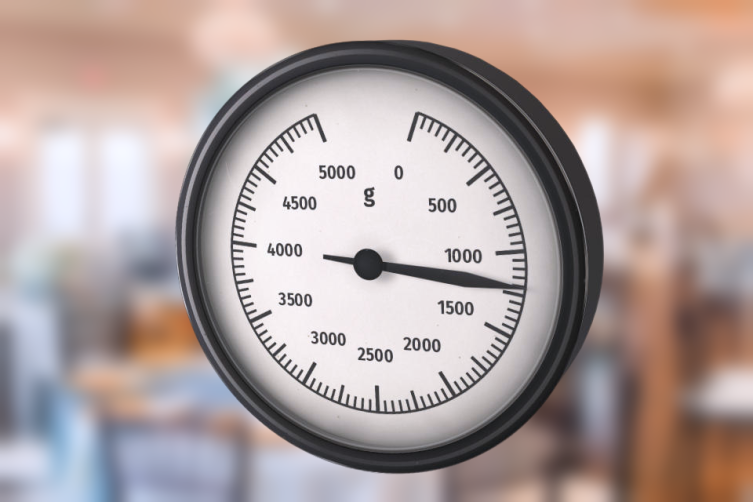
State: 1200 (g)
